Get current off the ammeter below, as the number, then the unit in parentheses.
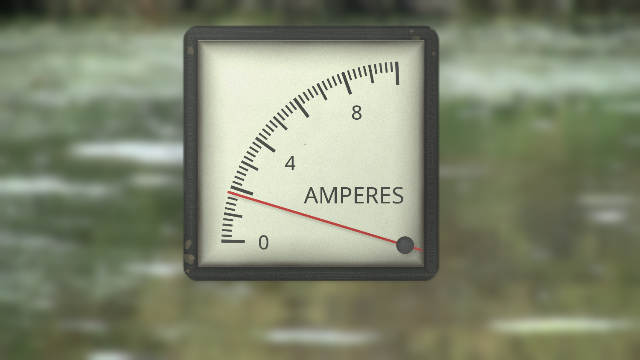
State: 1.8 (A)
